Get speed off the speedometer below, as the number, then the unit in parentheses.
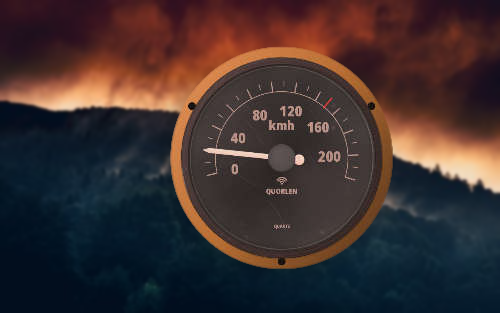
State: 20 (km/h)
